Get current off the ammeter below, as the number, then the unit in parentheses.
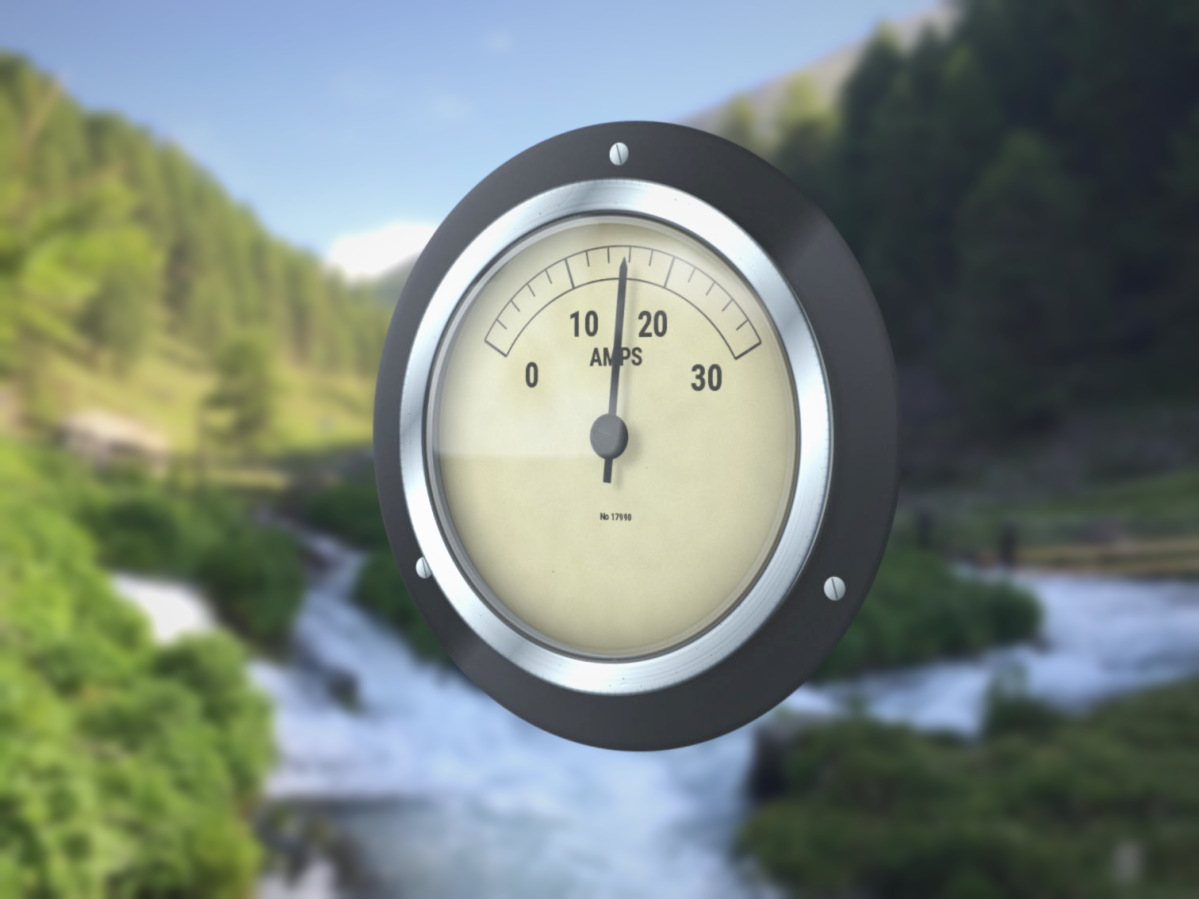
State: 16 (A)
